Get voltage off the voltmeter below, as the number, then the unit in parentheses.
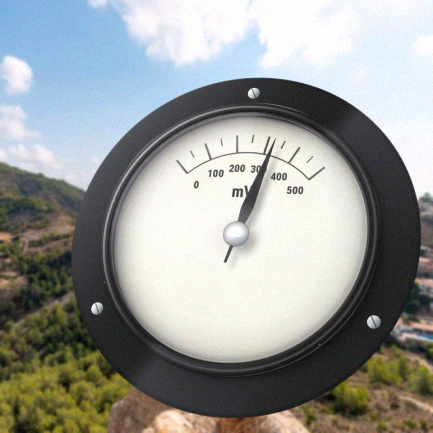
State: 325 (mV)
